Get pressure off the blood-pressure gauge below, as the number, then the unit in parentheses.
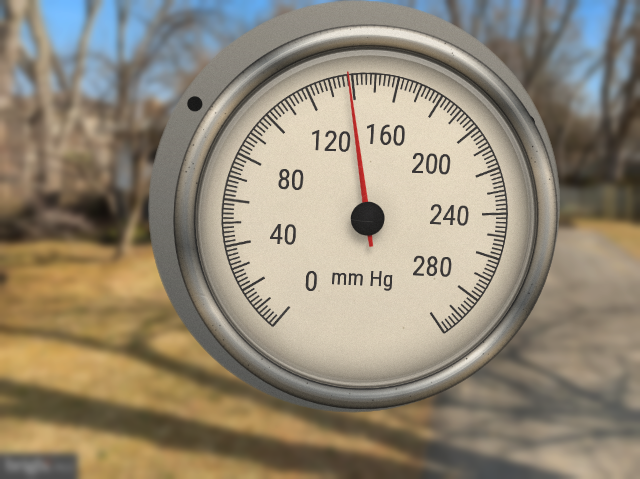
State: 138 (mmHg)
